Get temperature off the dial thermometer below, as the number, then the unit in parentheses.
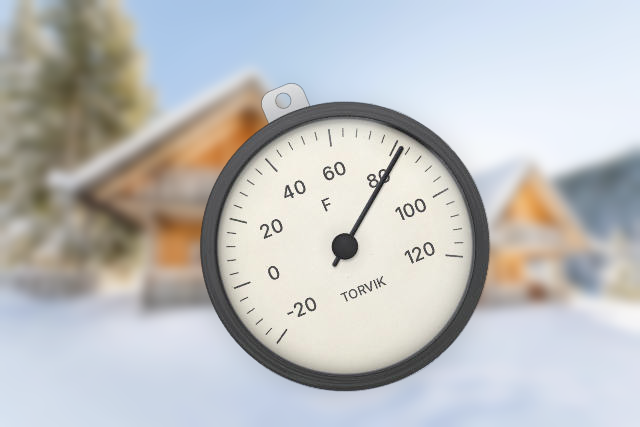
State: 82 (°F)
